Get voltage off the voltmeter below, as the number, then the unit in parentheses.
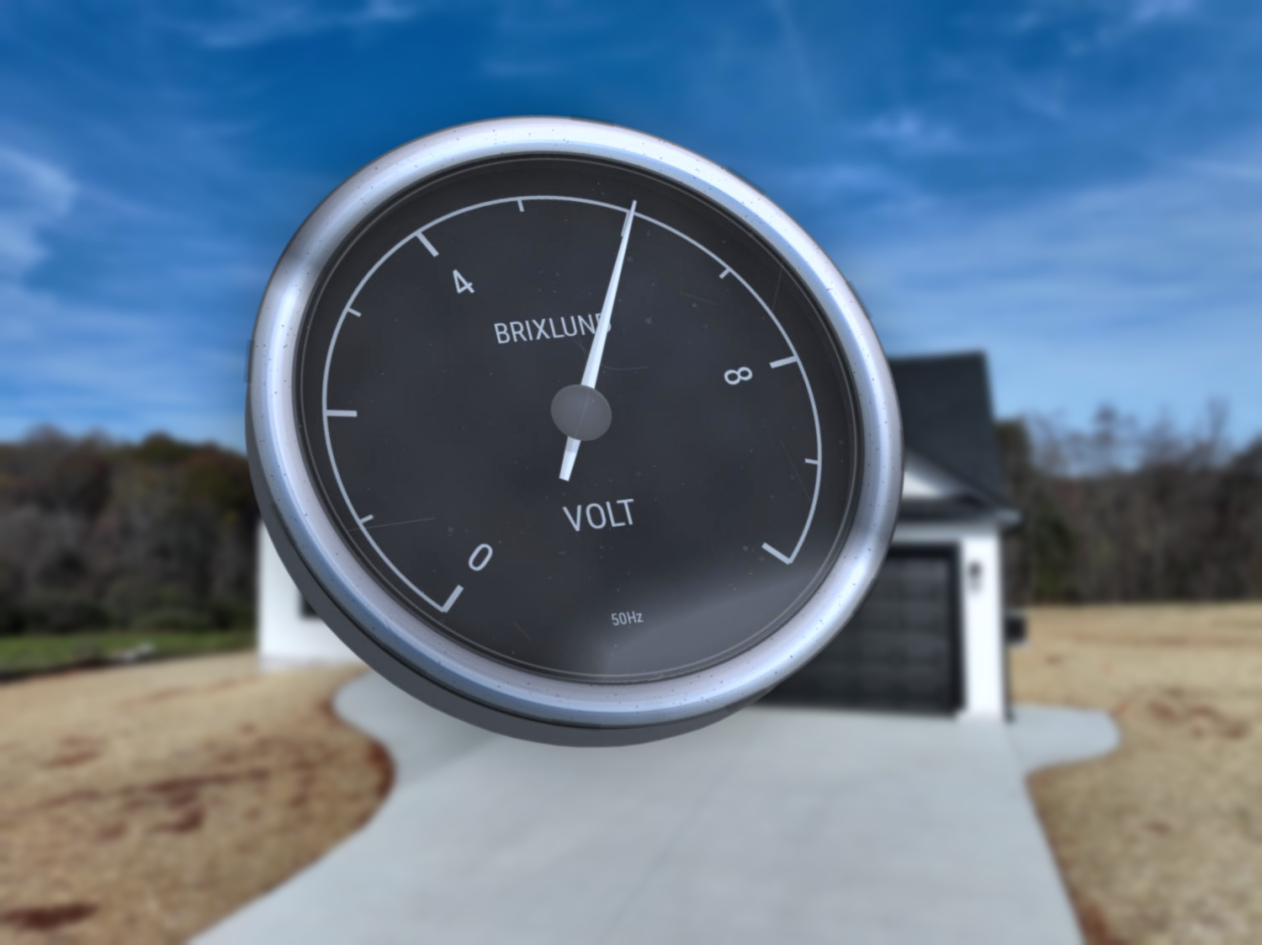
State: 6 (V)
